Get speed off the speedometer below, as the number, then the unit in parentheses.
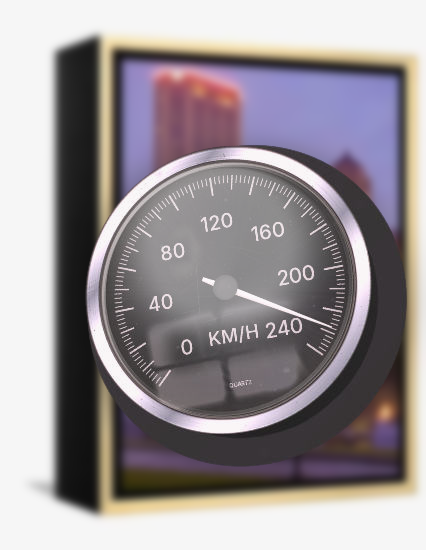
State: 228 (km/h)
